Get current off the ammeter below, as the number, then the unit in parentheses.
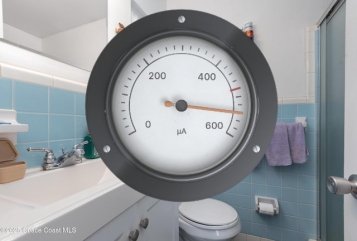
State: 540 (µA)
